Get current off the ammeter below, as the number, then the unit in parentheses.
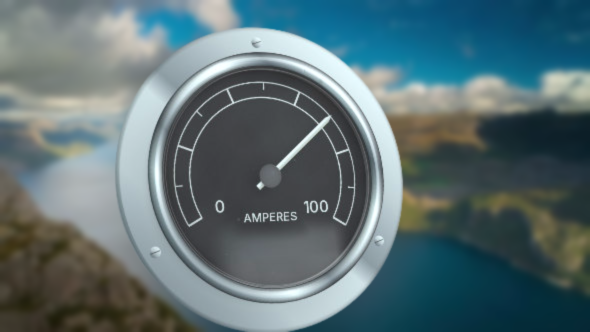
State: 70 (A)
